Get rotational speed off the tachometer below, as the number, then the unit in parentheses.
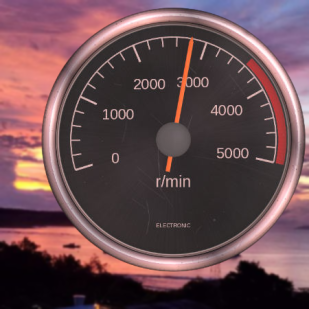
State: 2800 (rpm)
